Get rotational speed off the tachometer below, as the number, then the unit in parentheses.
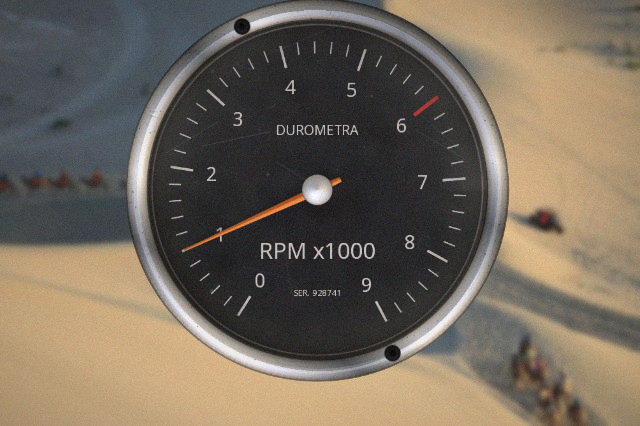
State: 1000 (rpm)
